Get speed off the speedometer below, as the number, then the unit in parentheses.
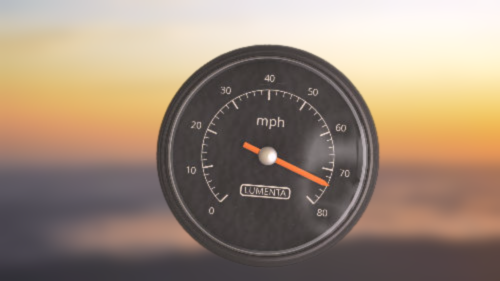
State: 74 (mph)
